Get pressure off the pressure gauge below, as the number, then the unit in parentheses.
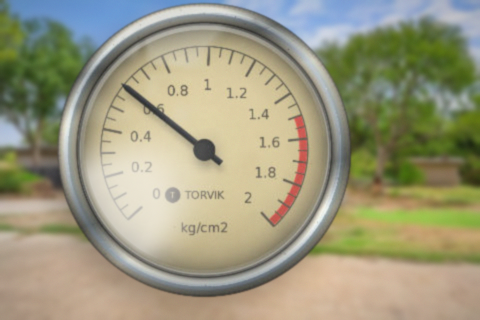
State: 0.6 (kg/cm²)
